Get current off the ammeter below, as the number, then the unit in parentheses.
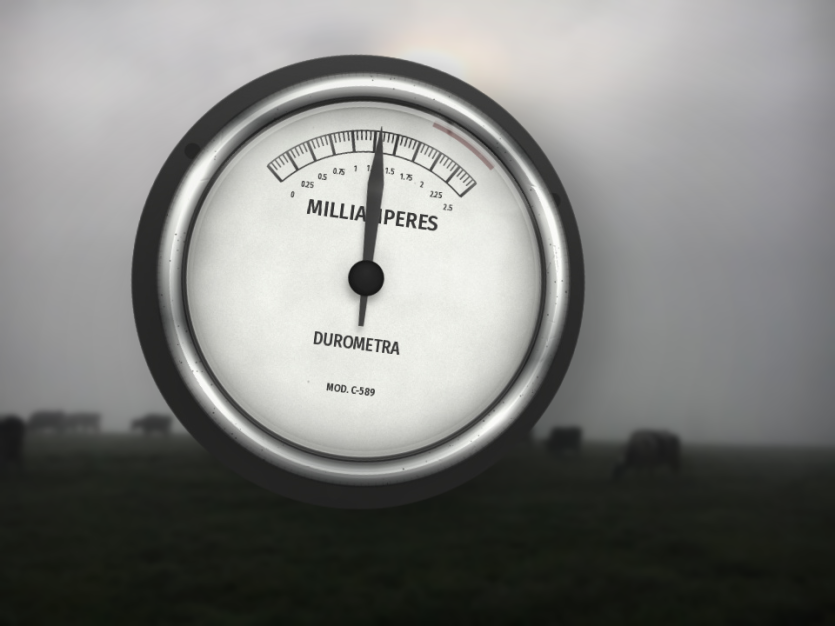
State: 1.3 (mA)
